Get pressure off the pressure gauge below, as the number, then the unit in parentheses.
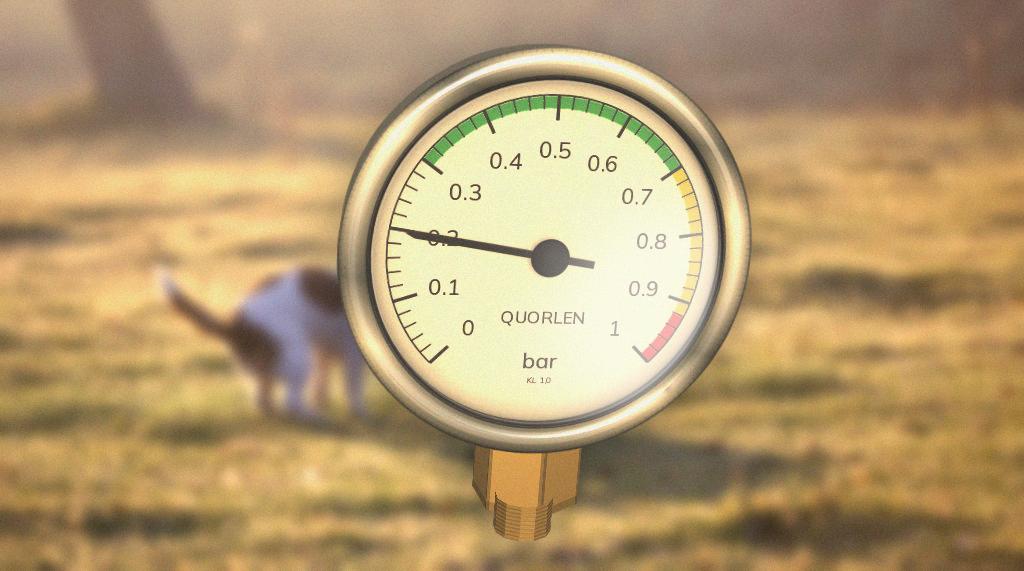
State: 0.2 (bar)
